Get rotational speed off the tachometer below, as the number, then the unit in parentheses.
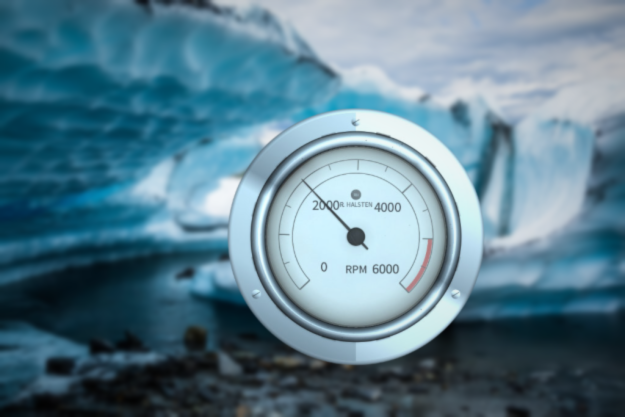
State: 2000 (rpm)
